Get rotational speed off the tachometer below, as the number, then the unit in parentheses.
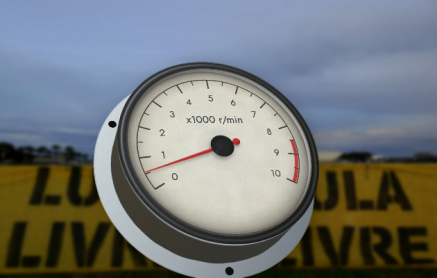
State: 500 (rpm)
